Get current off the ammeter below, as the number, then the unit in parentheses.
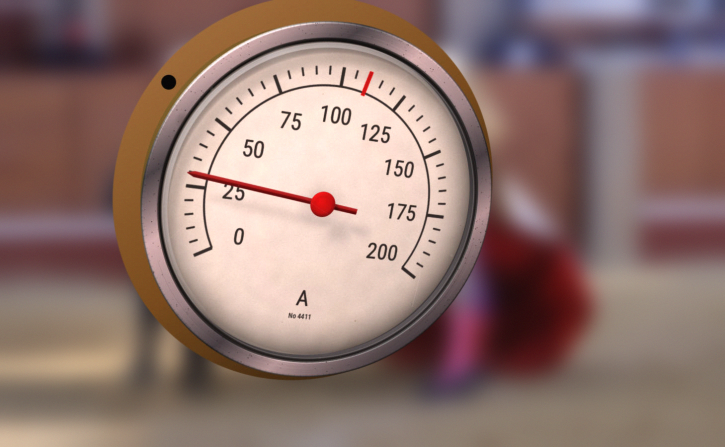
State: 30 (A)
